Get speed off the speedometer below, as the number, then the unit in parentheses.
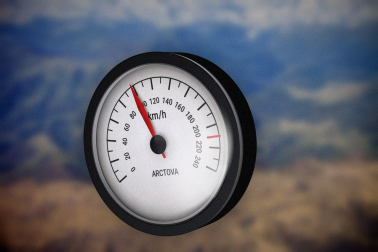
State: 100 (km/h)
